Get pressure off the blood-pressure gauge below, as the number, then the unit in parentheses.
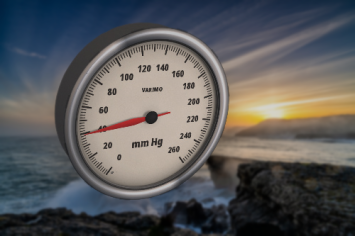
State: 40 (mmHg)
